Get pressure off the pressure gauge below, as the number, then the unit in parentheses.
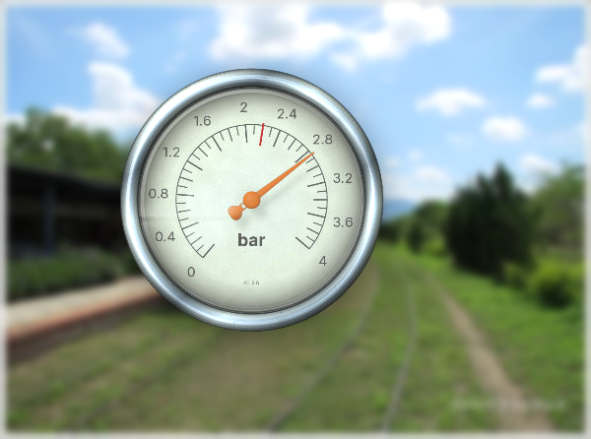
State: 2.85 (bar)
